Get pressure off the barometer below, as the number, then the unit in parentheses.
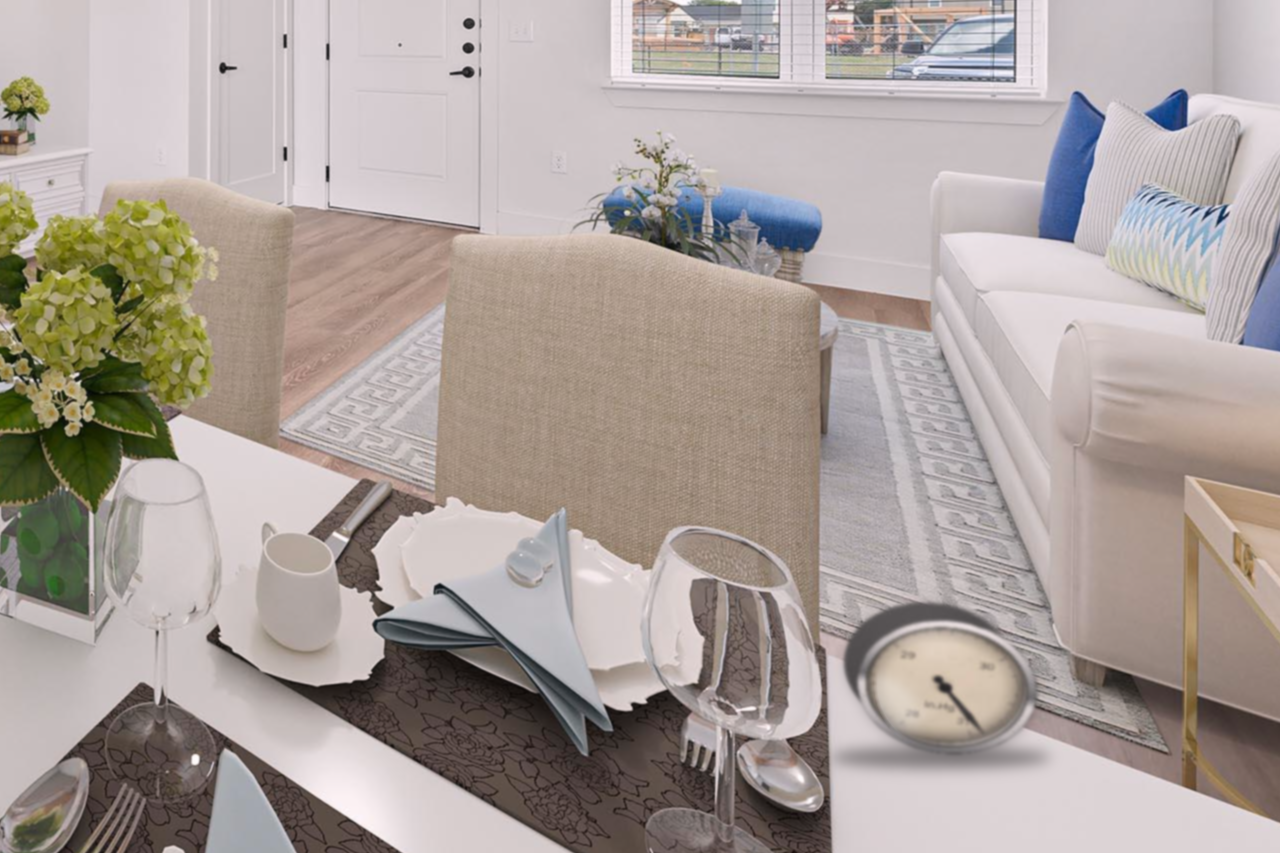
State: 30.9 (inHg)
